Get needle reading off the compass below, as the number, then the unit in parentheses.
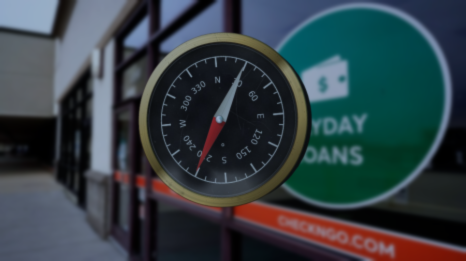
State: 210 (°)
